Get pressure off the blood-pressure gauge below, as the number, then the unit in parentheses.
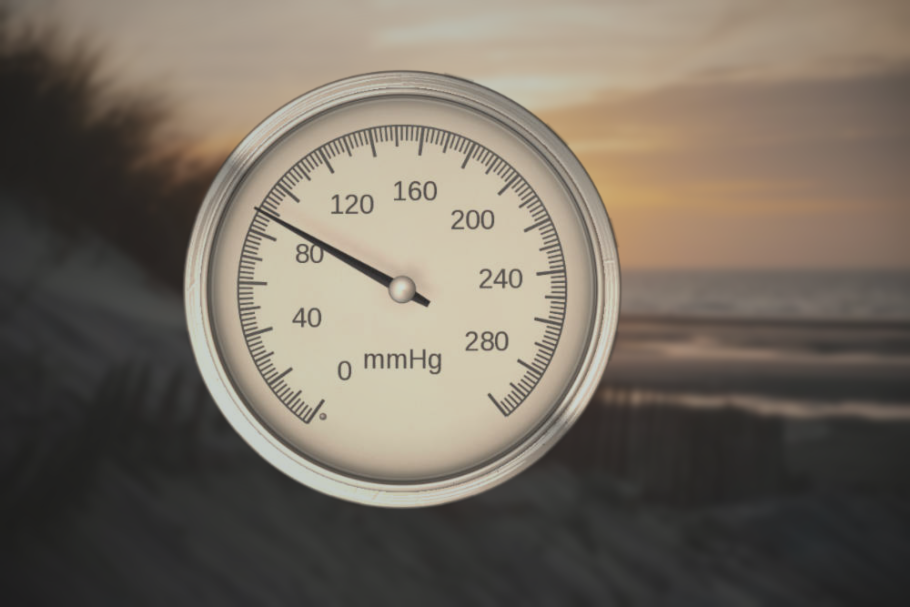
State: 88 (mmHg)
